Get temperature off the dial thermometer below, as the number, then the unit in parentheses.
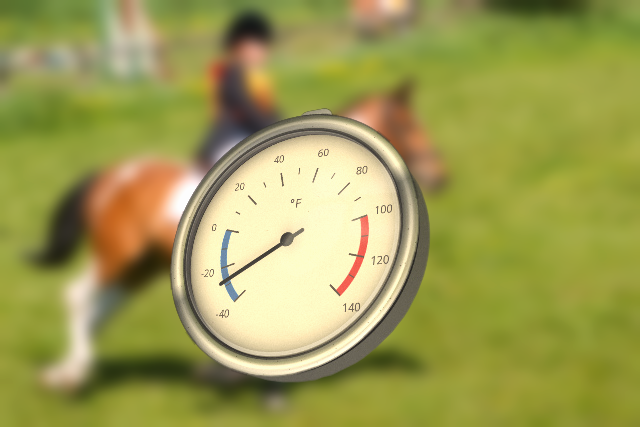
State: -30 (°F)
